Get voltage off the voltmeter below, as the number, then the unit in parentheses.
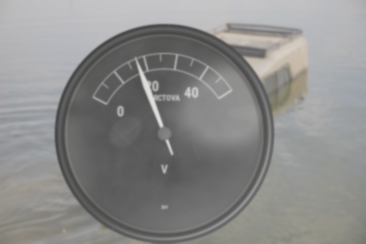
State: 17.5 (V)
